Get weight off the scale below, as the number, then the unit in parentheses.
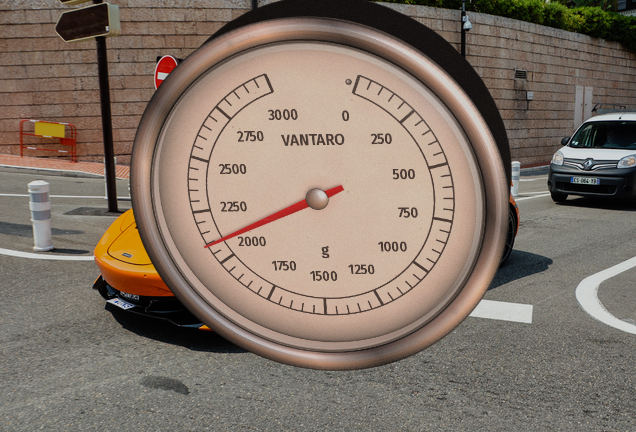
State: 2100 (g)
